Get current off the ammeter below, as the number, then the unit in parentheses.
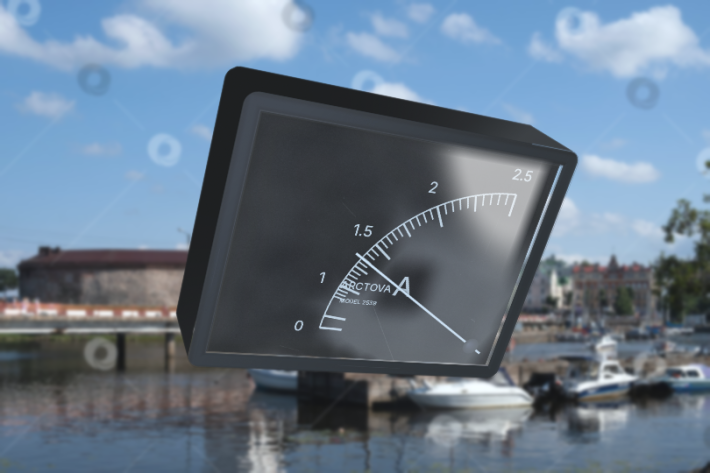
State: 1.35 (A)
